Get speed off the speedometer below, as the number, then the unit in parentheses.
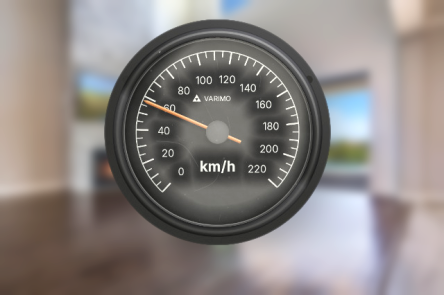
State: 57.5 (km/h)
